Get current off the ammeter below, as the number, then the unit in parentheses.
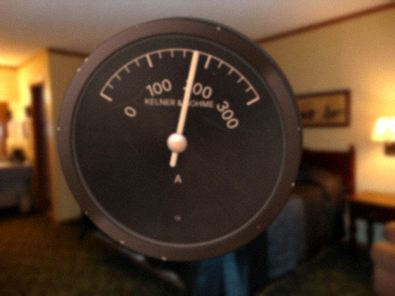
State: 180 (A)
